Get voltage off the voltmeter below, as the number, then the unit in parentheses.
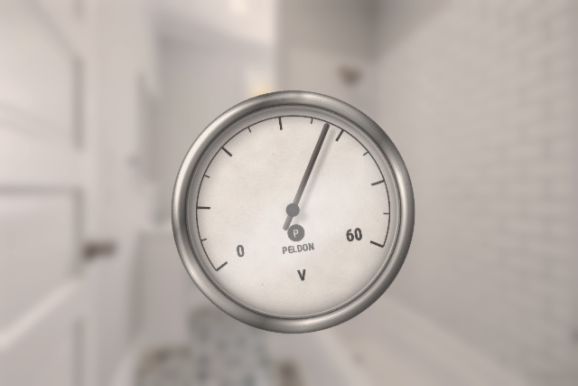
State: 37.5 (V)
